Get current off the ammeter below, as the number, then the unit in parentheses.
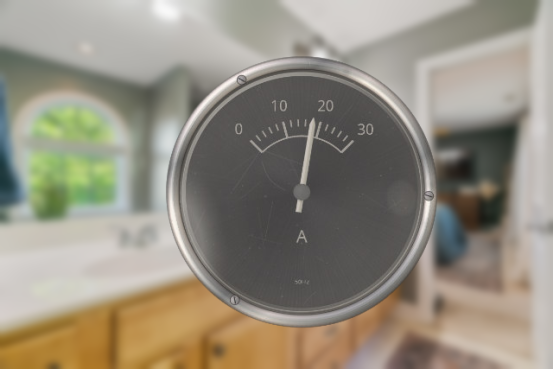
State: 18 (A)
